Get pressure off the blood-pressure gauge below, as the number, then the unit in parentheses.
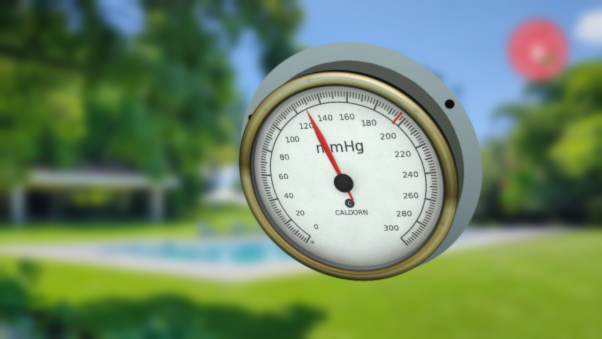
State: 130 (mmHg)
